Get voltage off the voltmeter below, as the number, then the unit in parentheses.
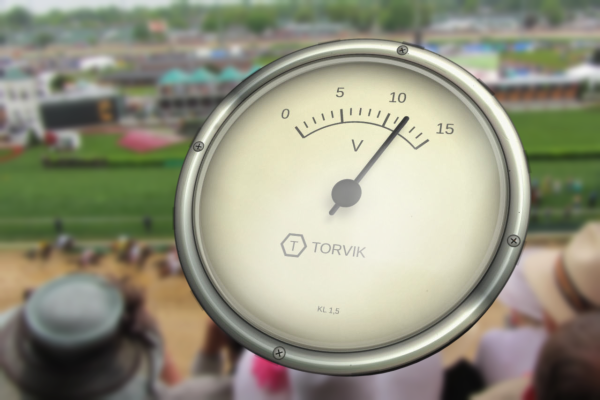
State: 12 (V)
